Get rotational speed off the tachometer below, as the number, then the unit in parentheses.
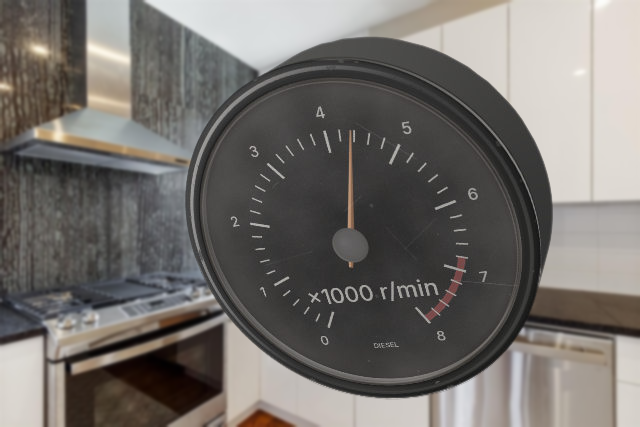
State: 4400 (rpm)
